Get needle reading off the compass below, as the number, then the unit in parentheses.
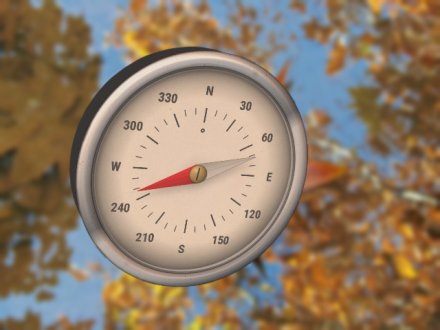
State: 250 (°)
